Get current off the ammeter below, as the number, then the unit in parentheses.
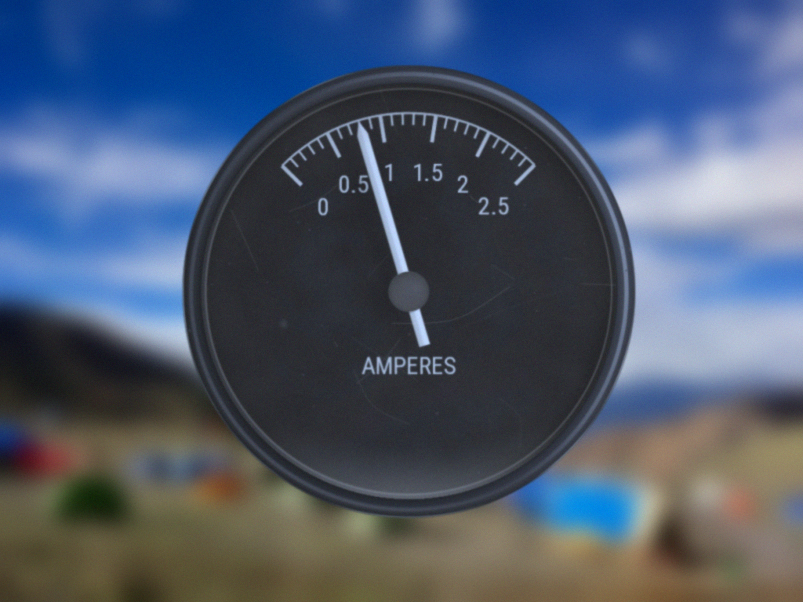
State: 0.8 (A)
